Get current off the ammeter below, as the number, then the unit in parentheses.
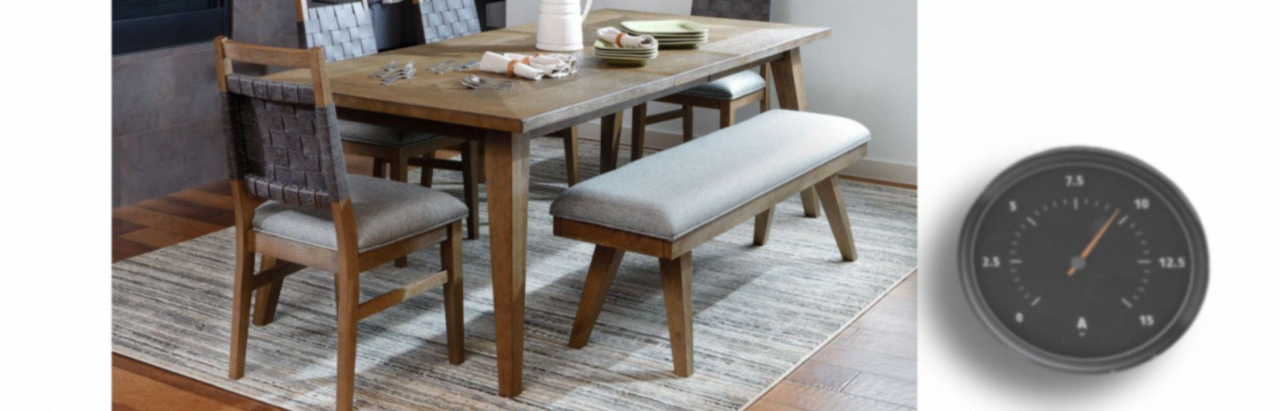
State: 9.5 (A)
